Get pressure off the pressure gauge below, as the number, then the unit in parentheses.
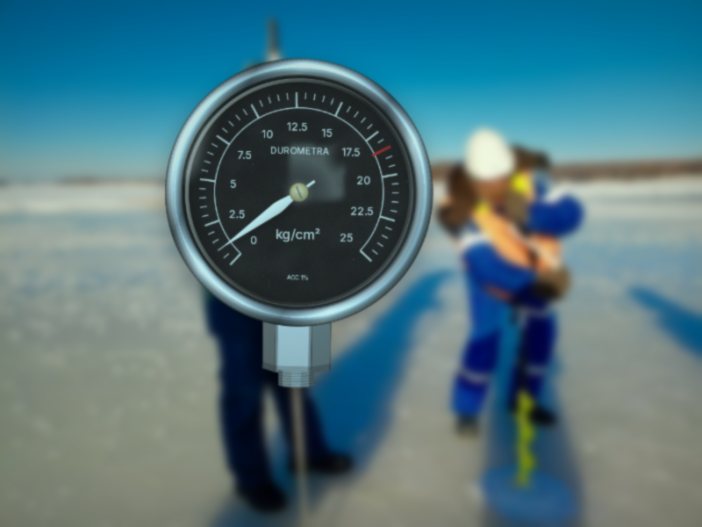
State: 1 (kg/cm²)
